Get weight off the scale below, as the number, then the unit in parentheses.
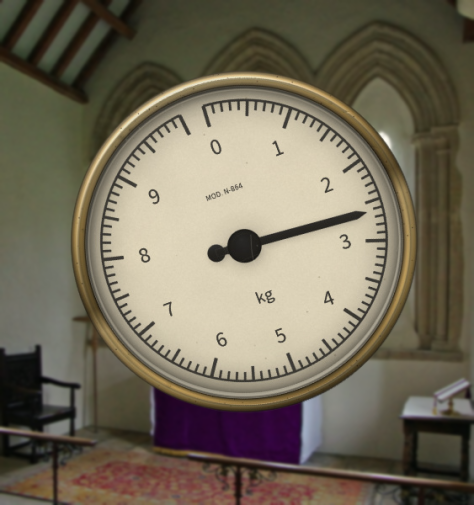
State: 2.6 (kg)
